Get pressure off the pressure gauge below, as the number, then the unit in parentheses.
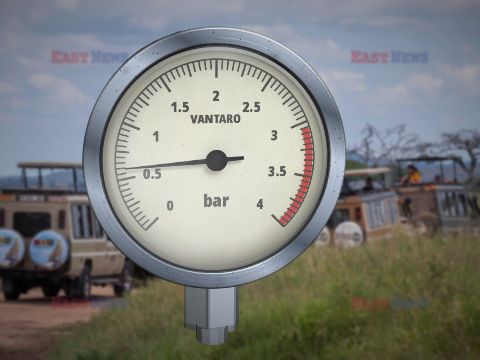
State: 0.6 (bar)
